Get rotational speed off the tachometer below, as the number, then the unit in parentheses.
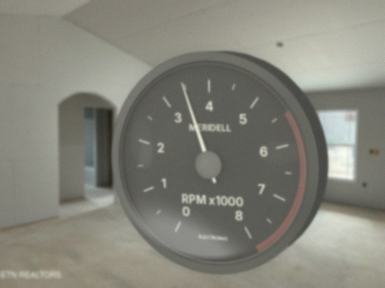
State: 3500 (rpm)
